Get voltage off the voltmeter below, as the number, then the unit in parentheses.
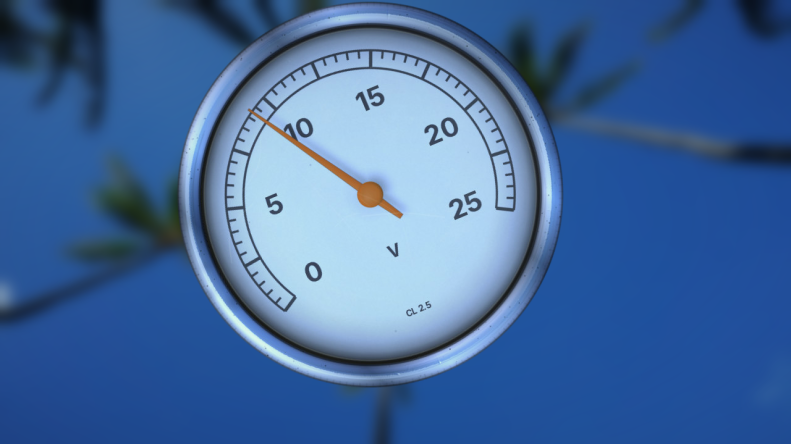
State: 9.25 (V)
